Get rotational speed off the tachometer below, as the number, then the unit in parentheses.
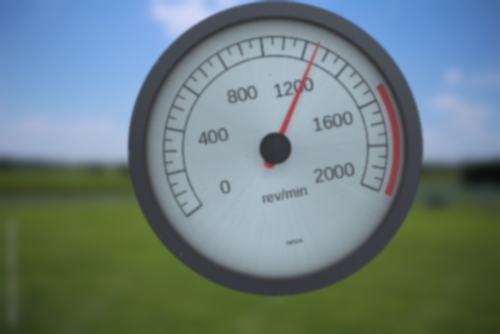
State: 1250 (rpm)
